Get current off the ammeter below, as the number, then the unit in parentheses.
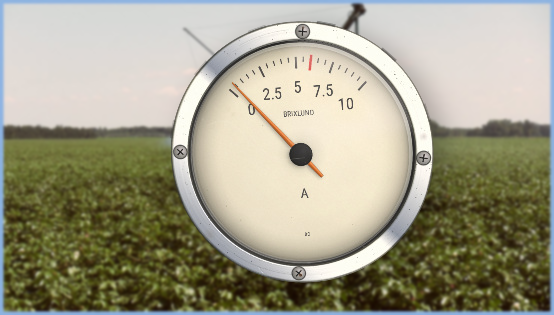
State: 0.5 (A)
